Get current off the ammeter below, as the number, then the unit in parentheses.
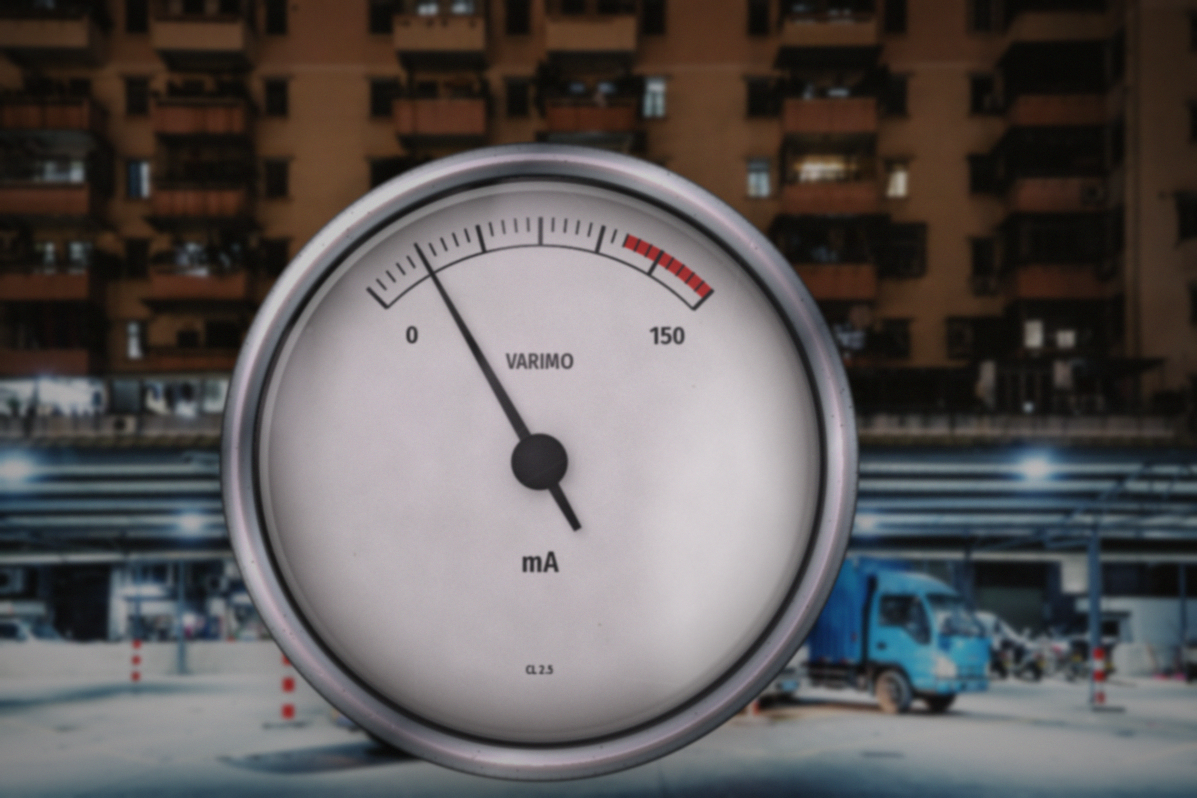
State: 25 (mA)
